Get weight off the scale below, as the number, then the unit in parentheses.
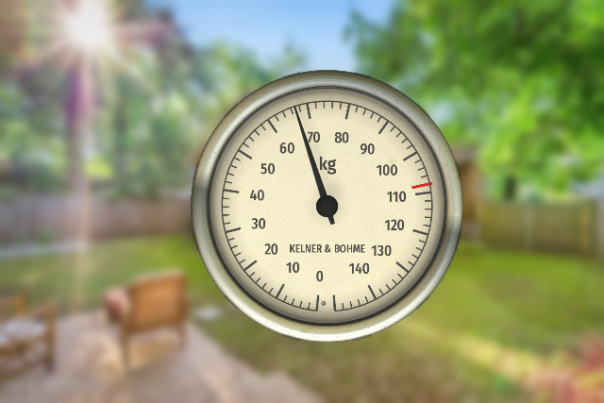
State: 67 (kg)
